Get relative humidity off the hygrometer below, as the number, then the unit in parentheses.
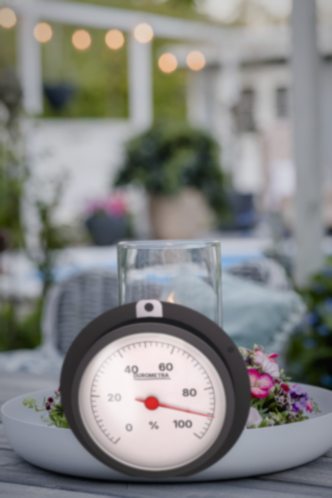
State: 90 (%)
